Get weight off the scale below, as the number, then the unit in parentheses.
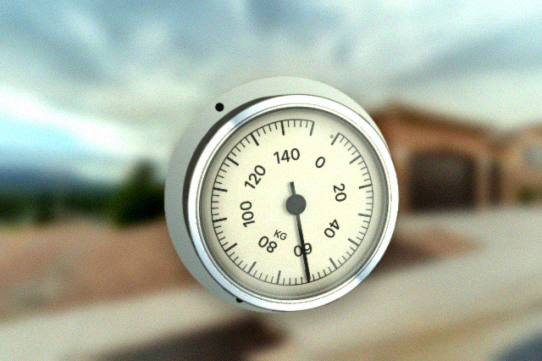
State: 60 (kg)
